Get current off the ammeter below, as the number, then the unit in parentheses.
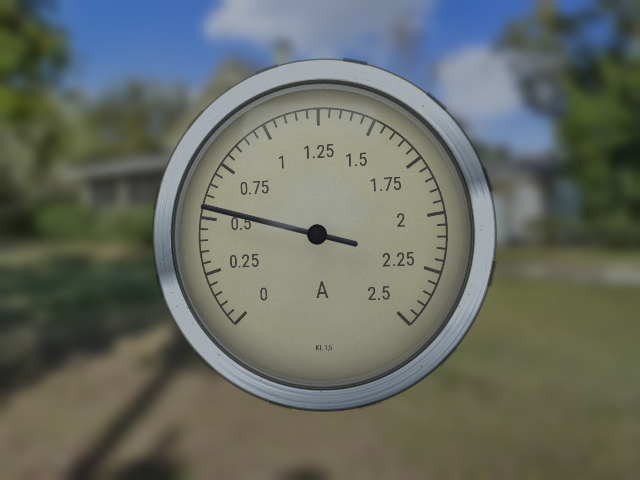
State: 0.55 (A)
